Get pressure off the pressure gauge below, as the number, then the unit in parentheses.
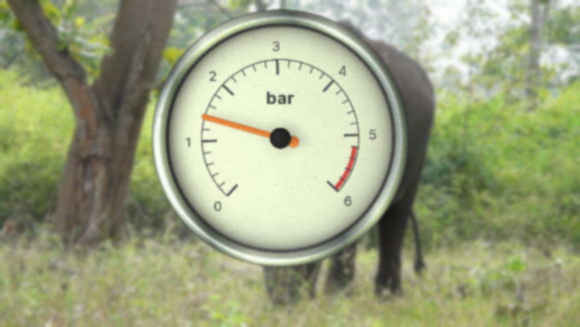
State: 1.4 (bar)
